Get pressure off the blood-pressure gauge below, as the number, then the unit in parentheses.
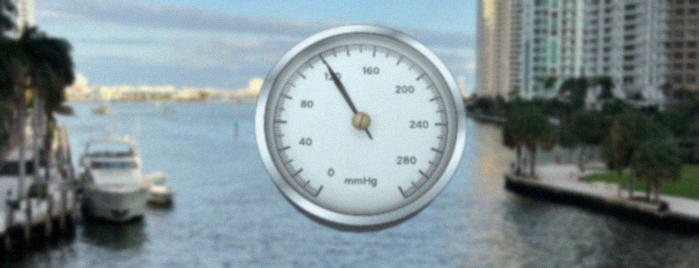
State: 120 (mmHg)
